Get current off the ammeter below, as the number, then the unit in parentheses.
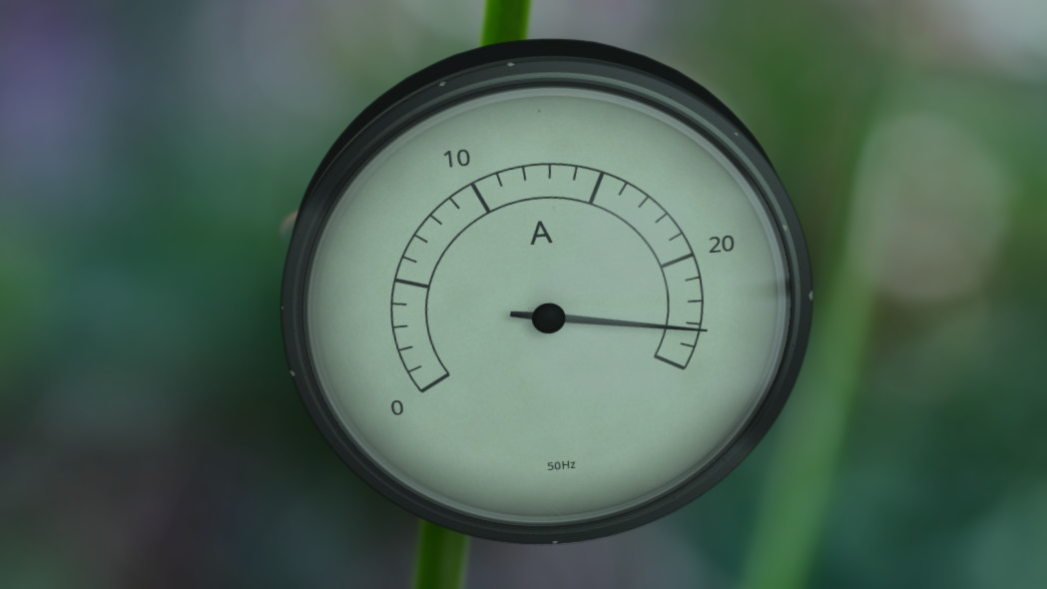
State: 23 (A)
